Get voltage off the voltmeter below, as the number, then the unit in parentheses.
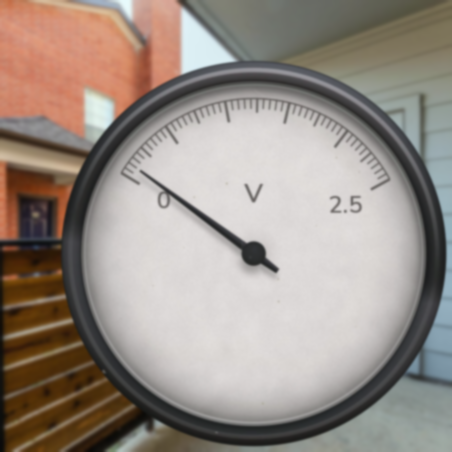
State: 0.1 (V)
